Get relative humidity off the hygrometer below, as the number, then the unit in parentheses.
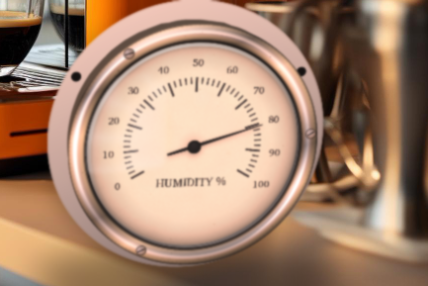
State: 80 (%)
